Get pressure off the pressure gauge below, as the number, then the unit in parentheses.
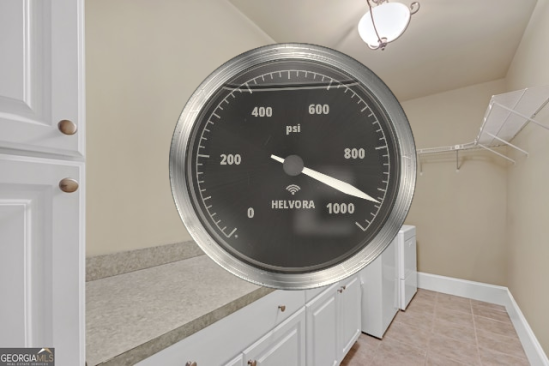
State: 930 (psi)
